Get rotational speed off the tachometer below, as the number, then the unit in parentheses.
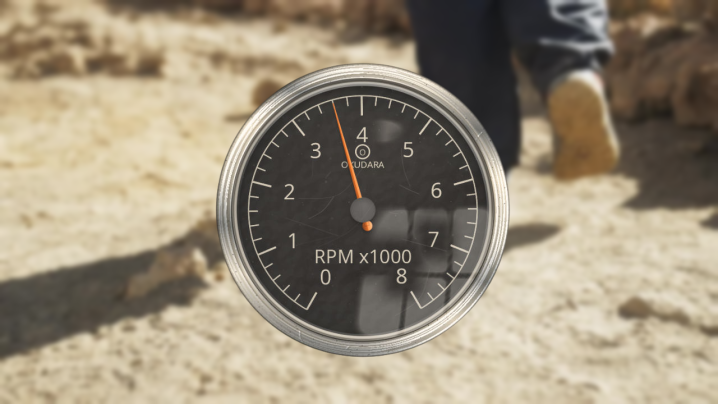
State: 3600 (rpm)
